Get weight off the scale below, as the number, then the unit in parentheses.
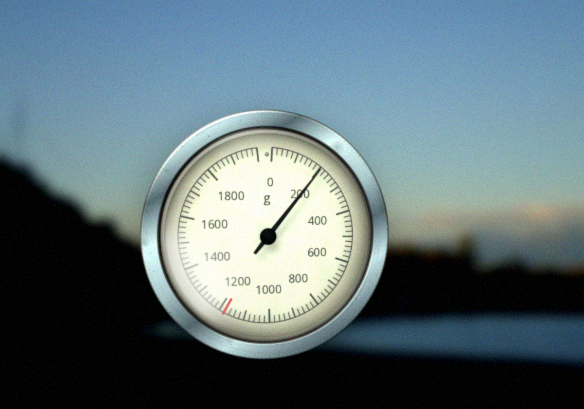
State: 200 (g)
